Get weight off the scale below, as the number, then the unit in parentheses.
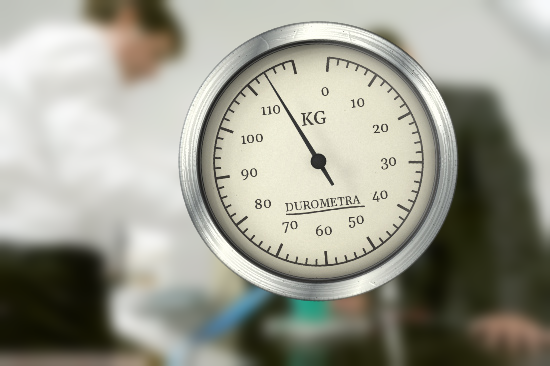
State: 114 (kg)
